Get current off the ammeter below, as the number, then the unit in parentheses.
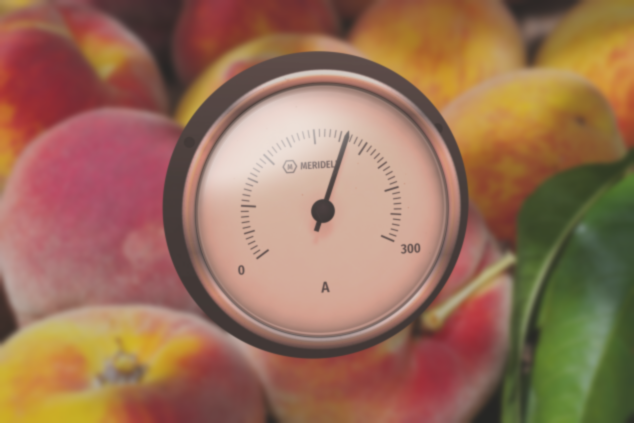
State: 180 (A)
